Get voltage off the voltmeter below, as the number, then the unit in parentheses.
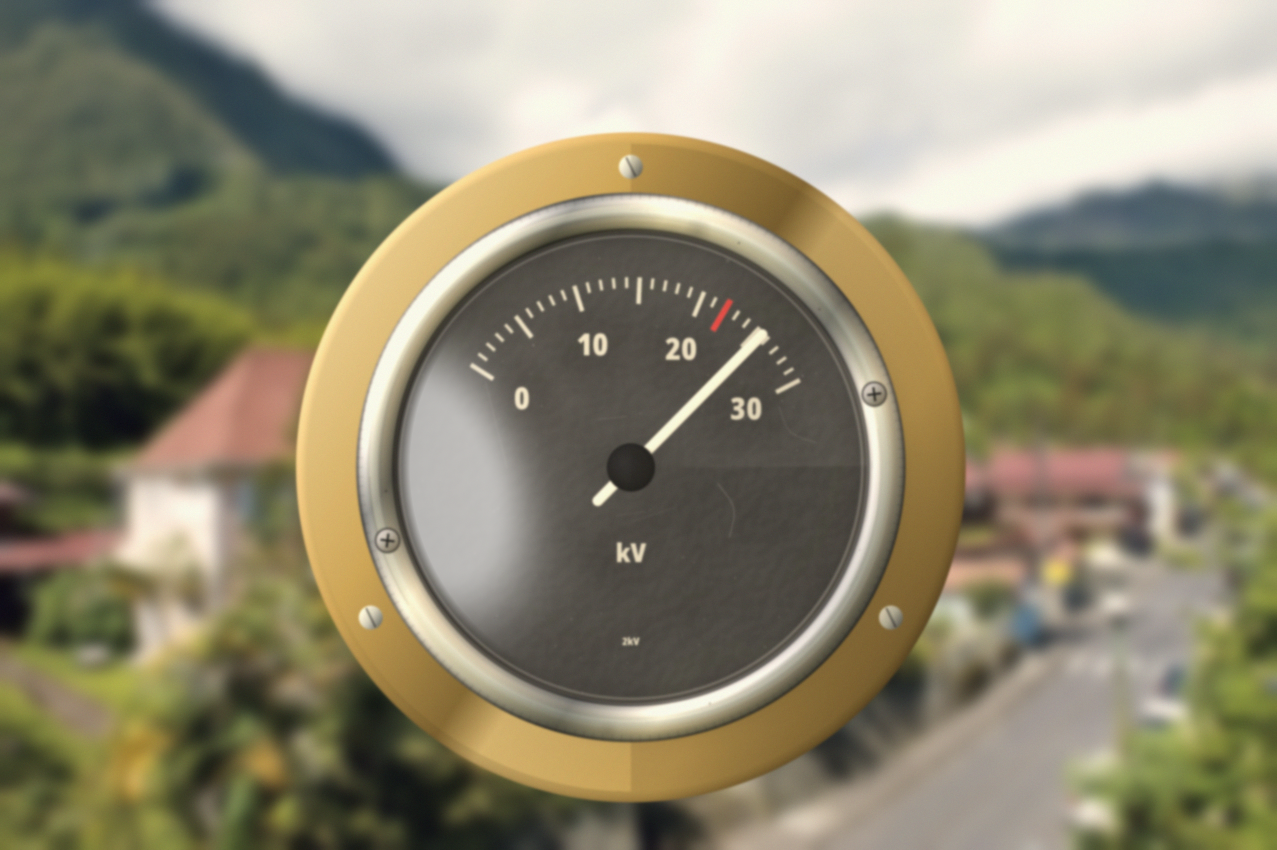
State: 25.5 (kV)
